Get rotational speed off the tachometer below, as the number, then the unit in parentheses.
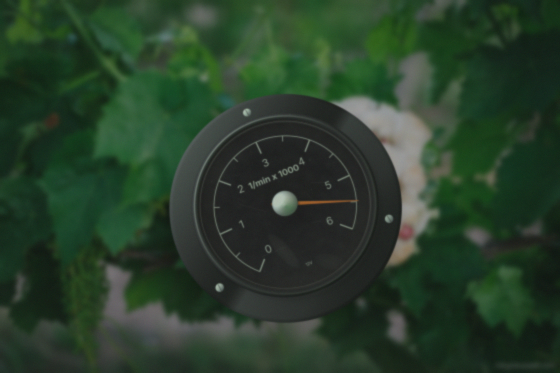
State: 5500 (rpm)
